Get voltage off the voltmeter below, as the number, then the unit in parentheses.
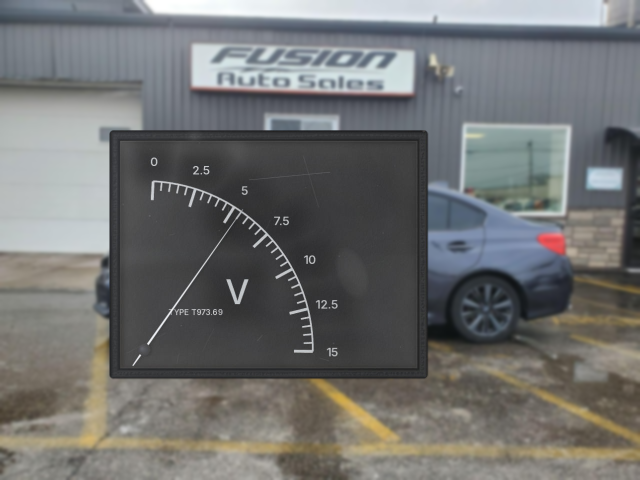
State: 5.5 (V)
